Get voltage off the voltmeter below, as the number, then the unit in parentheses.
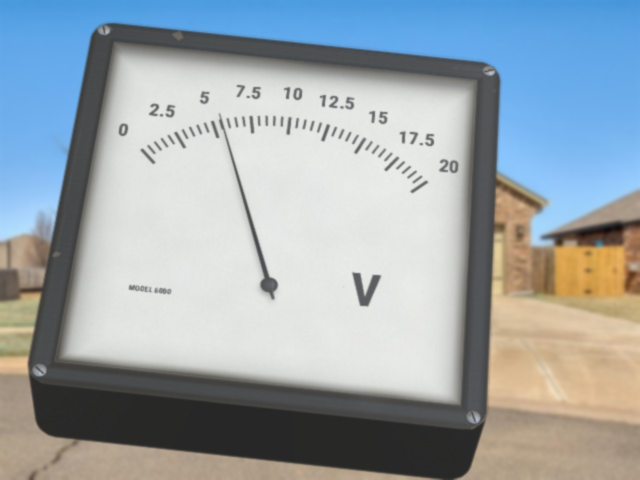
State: 5.5 (V)
